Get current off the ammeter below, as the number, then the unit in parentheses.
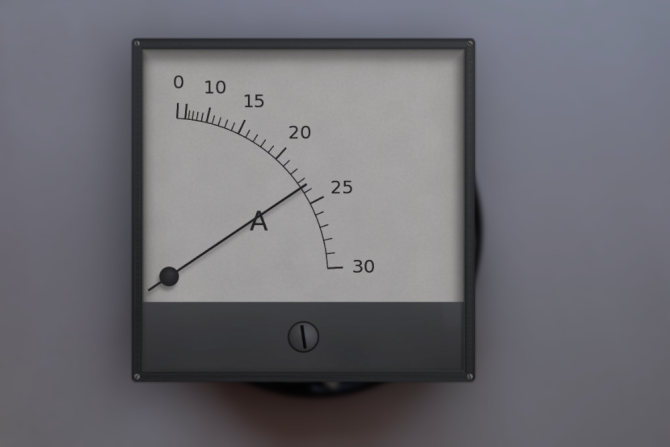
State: 23.5 (A)
